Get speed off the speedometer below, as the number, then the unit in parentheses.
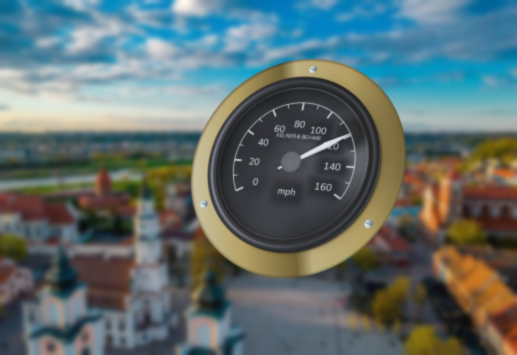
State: 120 (mph)
